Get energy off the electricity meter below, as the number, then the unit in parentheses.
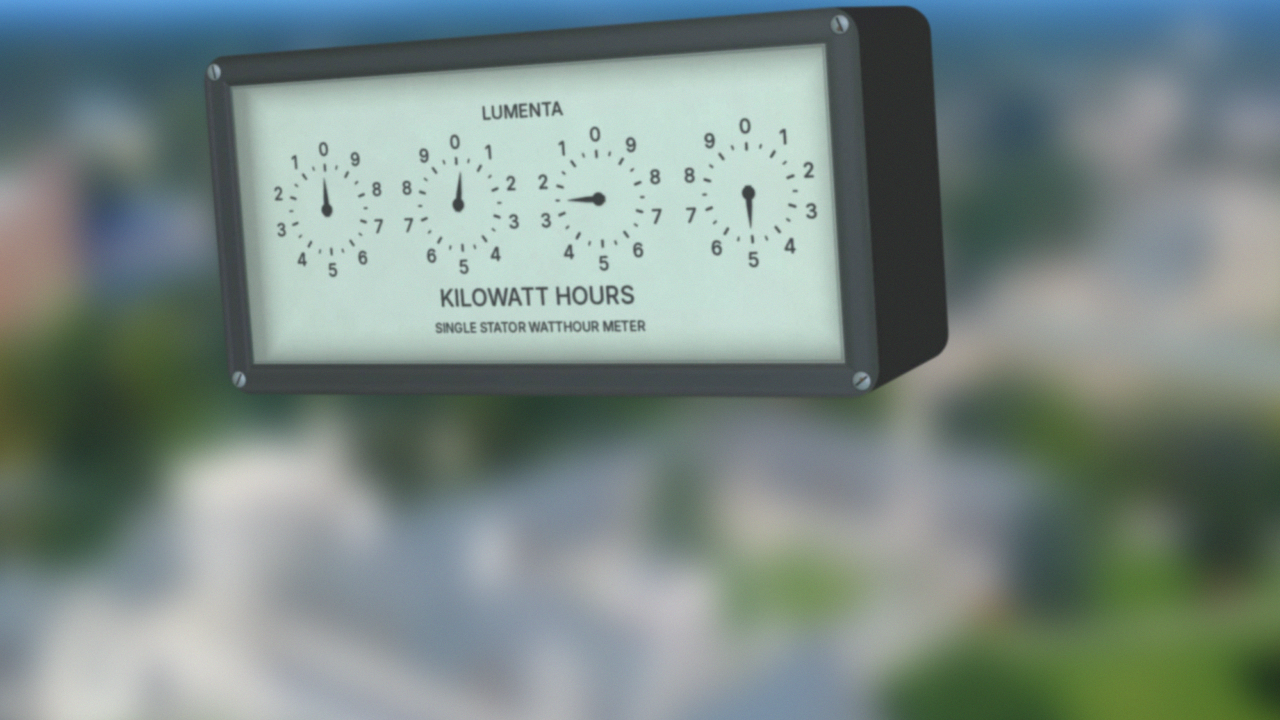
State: 25 (kWh)
